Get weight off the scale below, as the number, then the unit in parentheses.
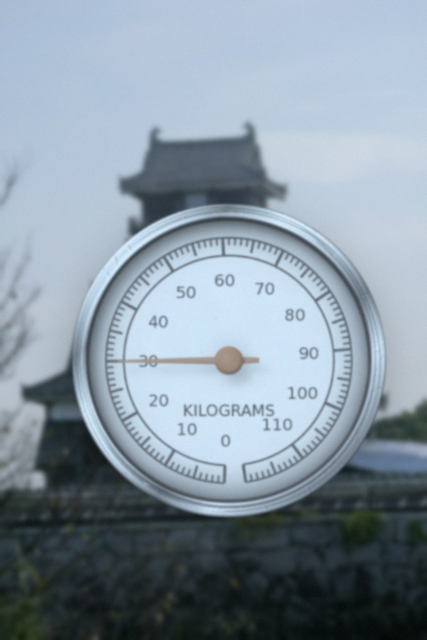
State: 30 (kg)
